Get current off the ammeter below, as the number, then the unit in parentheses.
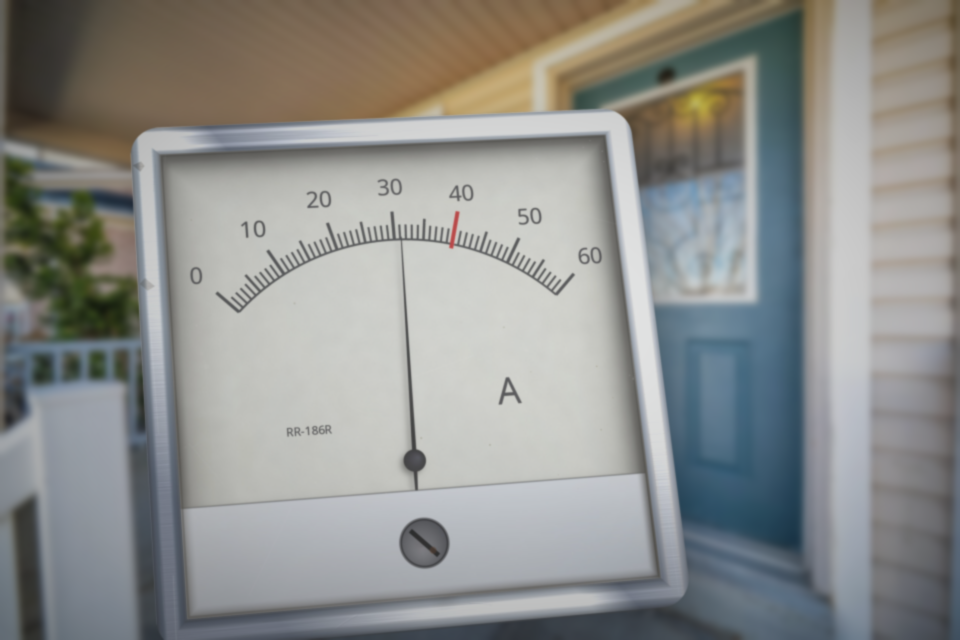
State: 31 (A)
